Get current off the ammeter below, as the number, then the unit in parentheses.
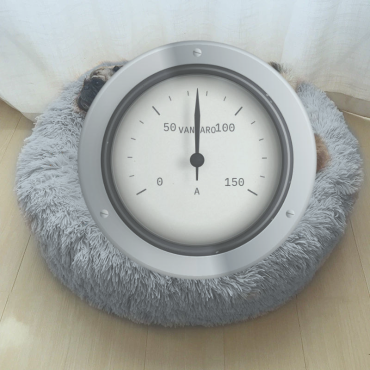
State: 75 (A)
